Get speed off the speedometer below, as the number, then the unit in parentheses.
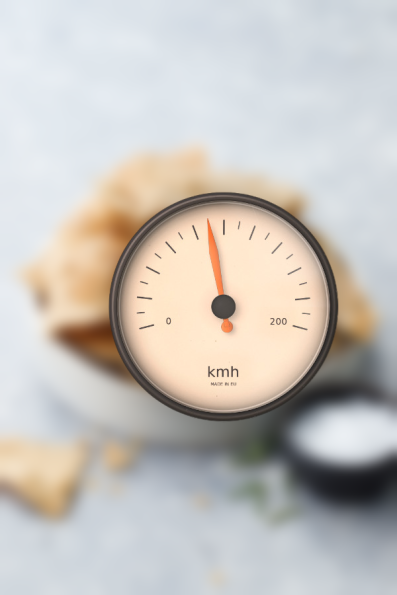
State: 90 (km/h)
